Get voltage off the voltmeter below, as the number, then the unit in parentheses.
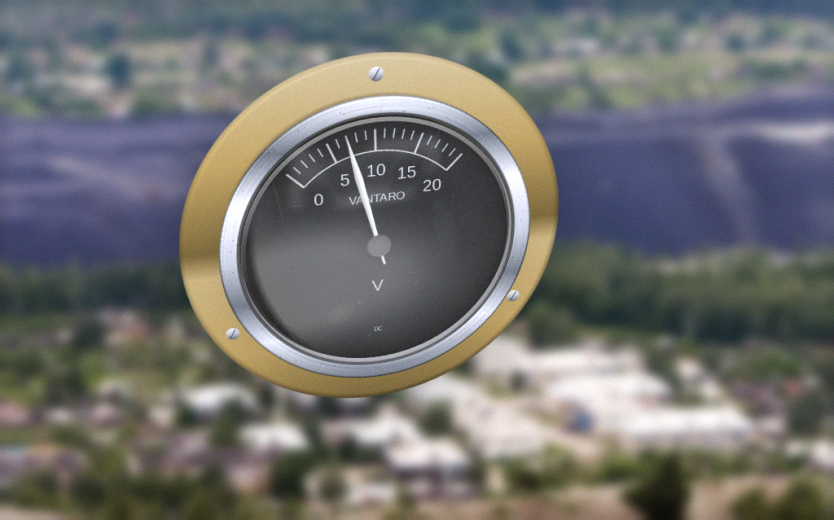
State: 7 (V)
